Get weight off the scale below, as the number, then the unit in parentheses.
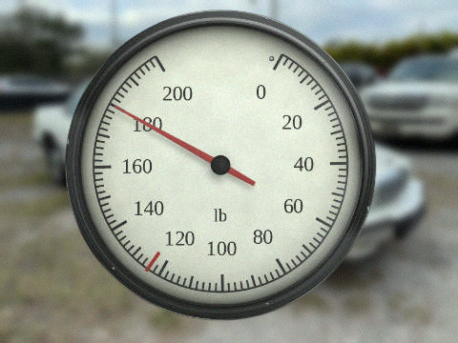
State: 180 (lb)
